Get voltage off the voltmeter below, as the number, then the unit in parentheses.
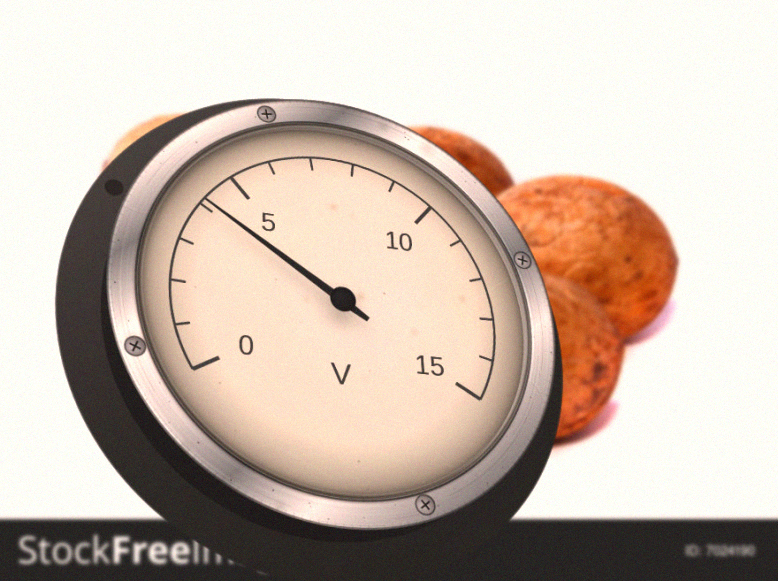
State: 4 (V)
